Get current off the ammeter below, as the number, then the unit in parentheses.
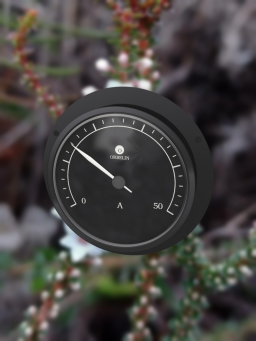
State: 14 (A)
